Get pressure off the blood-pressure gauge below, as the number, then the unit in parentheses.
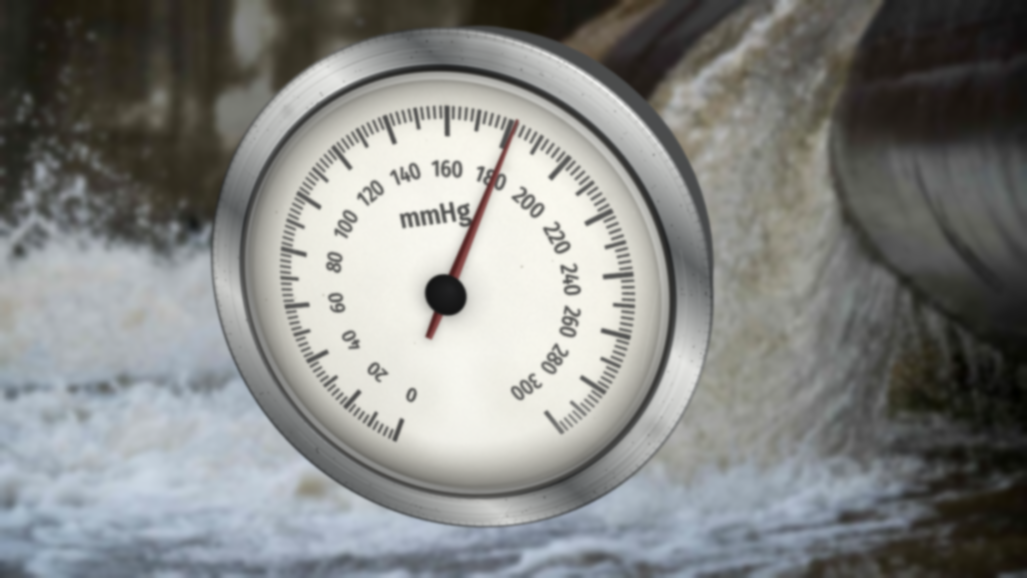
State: 182 (mmHg)
